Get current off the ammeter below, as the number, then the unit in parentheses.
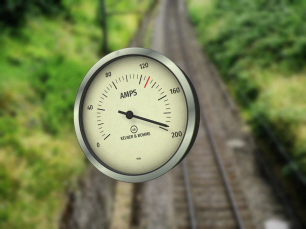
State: 195 (A)
